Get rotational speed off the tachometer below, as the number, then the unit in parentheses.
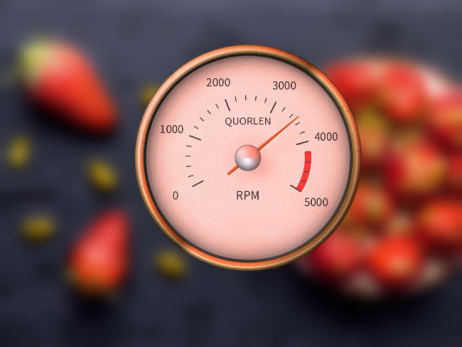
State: 3500 (rpm)
